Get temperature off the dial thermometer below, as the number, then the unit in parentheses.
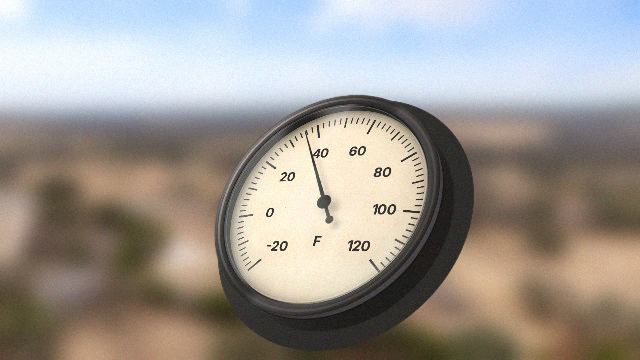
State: 36 (°F)
